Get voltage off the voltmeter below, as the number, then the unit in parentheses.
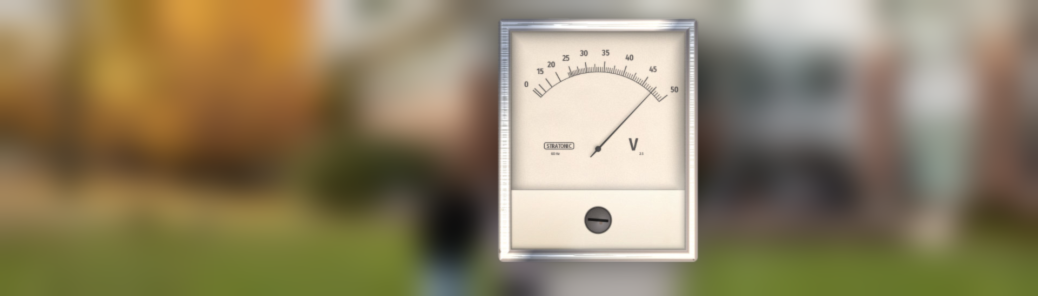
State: 47.5 (V)
